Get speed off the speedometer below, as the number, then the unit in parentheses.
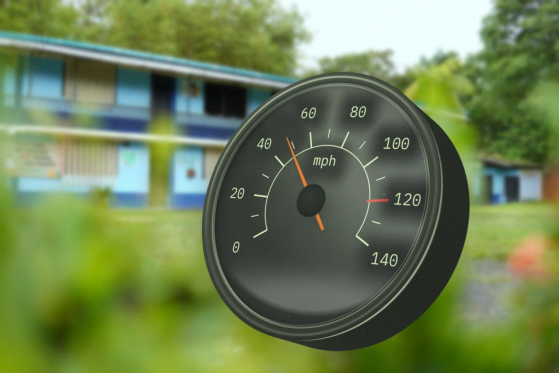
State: 50 (mph)
